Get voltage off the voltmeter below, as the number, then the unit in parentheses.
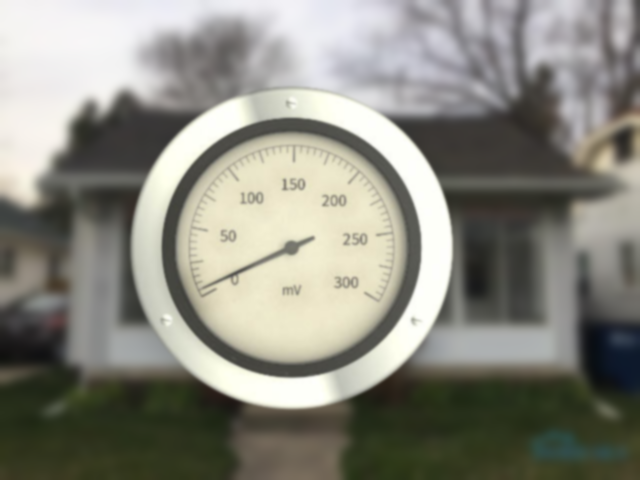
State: 5 (mV)
